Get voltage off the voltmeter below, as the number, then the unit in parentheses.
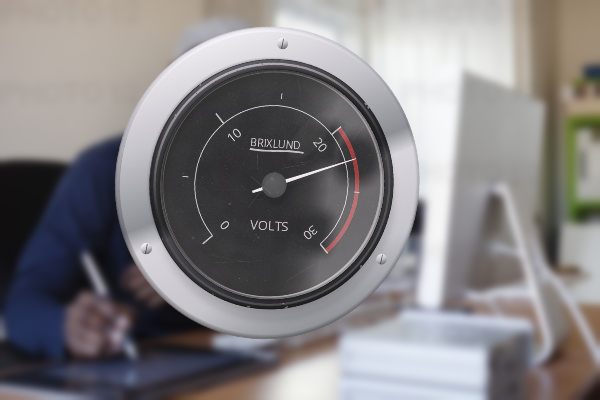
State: 22.5 (V)
